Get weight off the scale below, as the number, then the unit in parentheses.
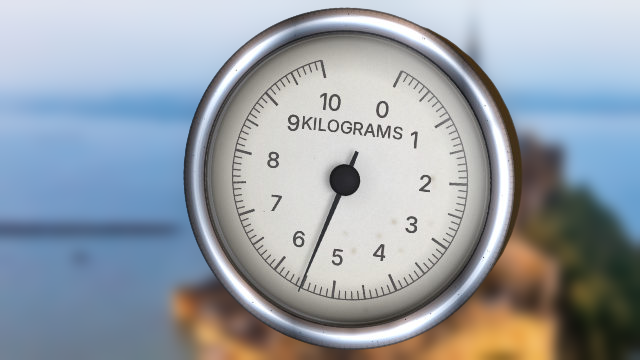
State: 5.5 (kg)
